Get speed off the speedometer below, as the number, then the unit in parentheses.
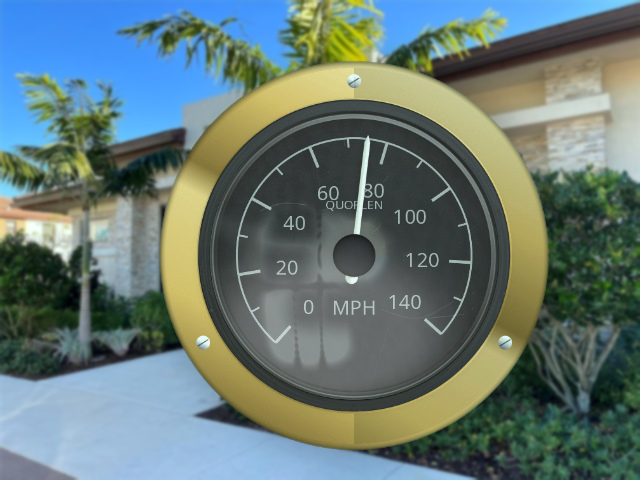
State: 75 (mph)
